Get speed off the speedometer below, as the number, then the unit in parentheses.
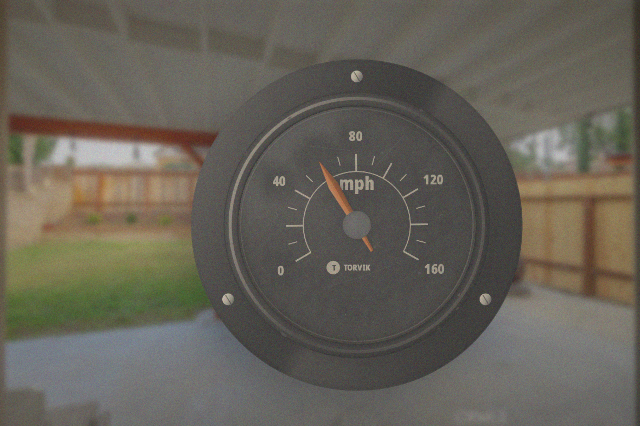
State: 60 (mph)
